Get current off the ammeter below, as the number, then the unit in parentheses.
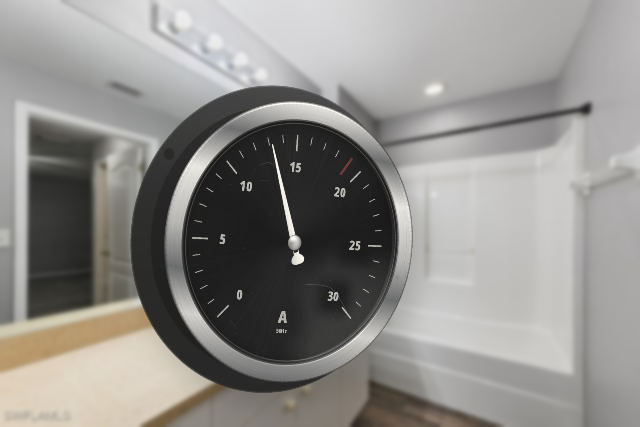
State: 13 (A)
